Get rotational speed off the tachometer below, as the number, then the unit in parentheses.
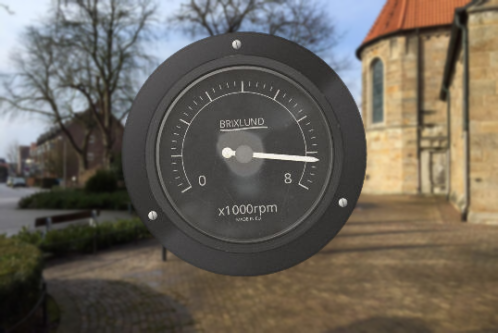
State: 7200 (rpm)
